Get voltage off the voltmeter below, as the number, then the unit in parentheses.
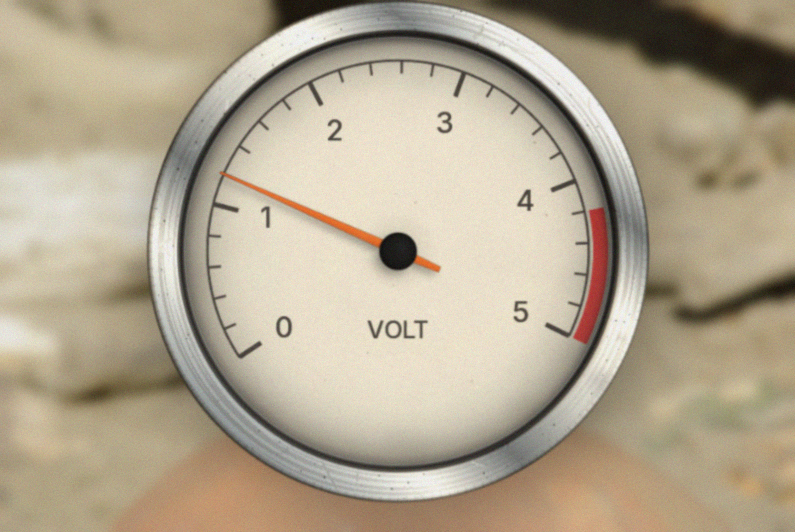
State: 1.2 (V)
